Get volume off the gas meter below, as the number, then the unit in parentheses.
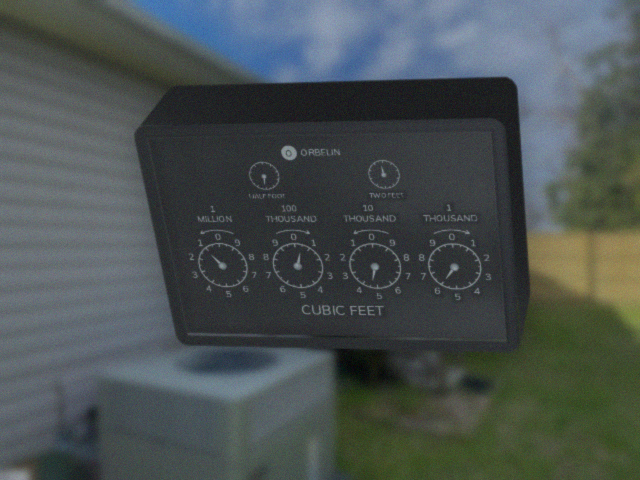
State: 104600 (ft³)
